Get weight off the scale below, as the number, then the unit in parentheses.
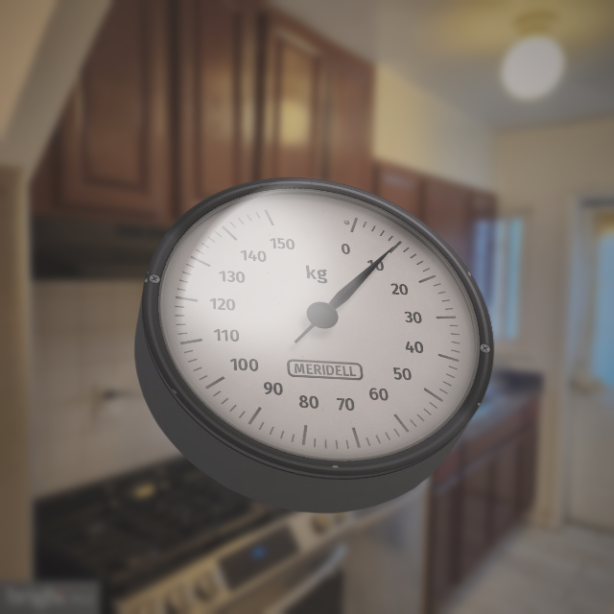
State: 10 (kg)
